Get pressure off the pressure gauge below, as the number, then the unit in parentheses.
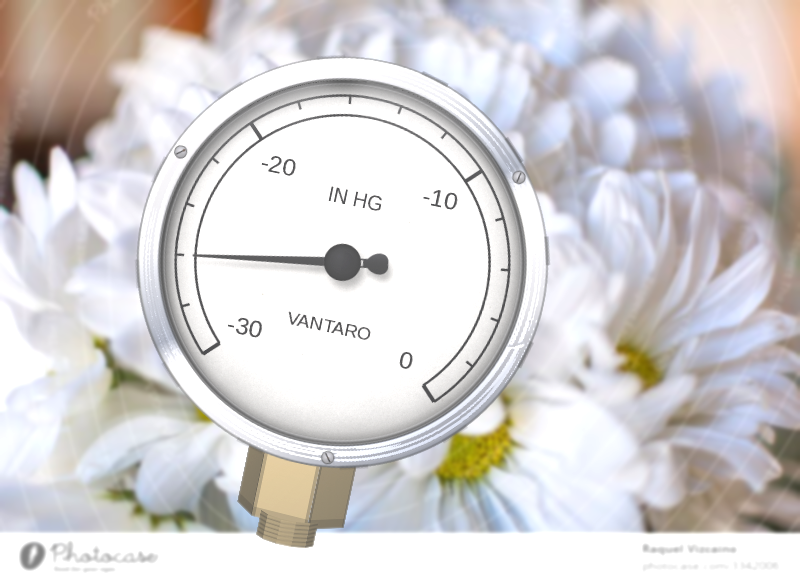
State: -26 (inHg)
